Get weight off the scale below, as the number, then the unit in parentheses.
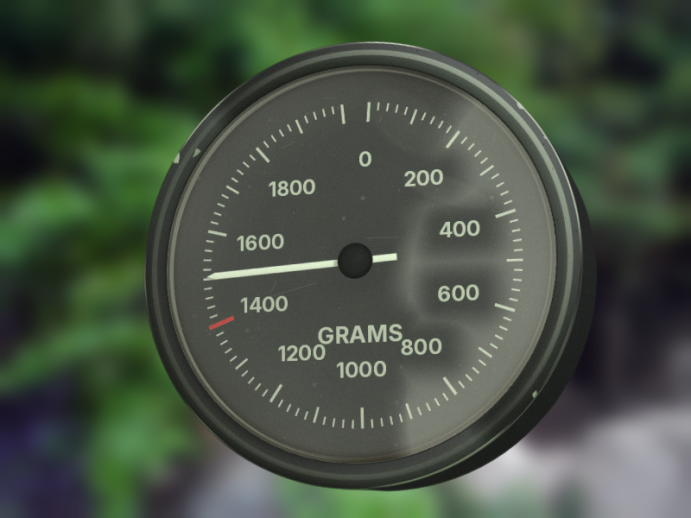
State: 1500 (g)
